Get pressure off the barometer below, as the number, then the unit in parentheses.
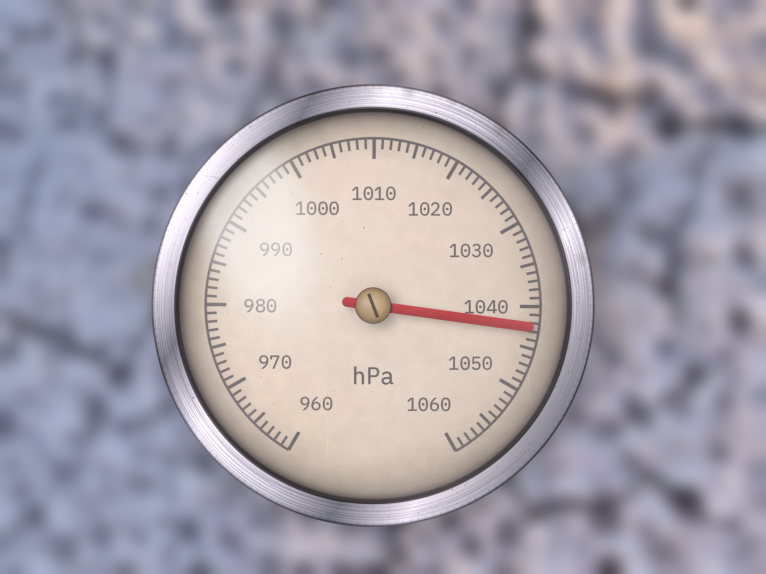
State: 1042.5 (hPa)
